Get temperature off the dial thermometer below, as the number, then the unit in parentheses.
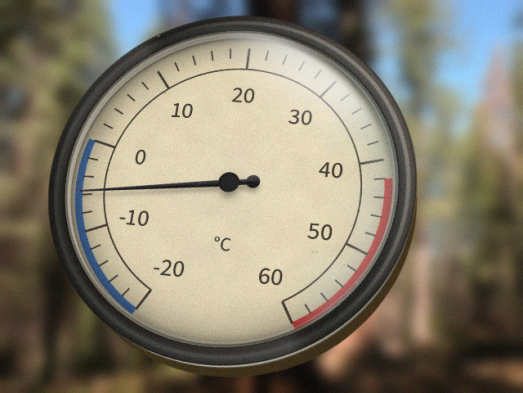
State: -6 (°C)
